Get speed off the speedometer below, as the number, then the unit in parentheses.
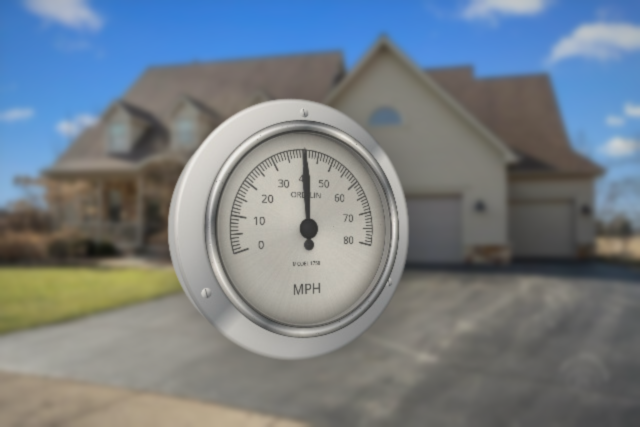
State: 40 (mph)
